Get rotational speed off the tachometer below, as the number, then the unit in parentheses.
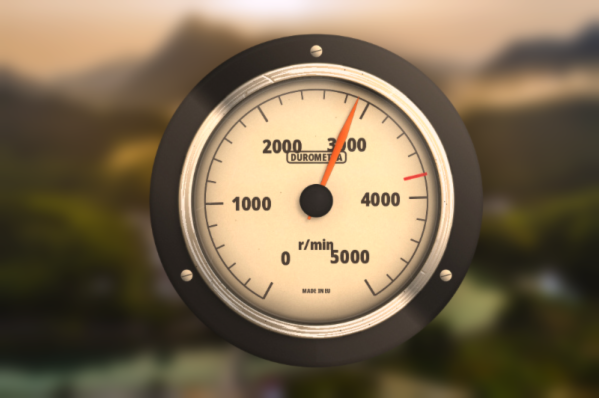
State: 2900 (rpm)
